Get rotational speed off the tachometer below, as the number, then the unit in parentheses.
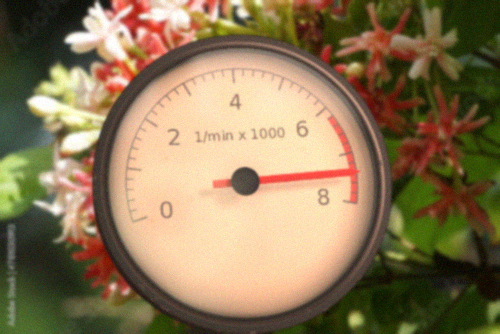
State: 7400 (rpm)
